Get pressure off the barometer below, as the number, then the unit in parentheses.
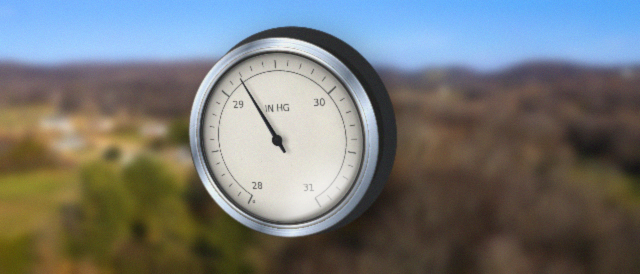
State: 29.2 (inHg)
